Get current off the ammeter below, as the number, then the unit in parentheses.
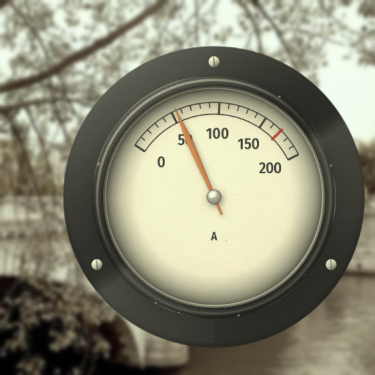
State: 55 (A)
